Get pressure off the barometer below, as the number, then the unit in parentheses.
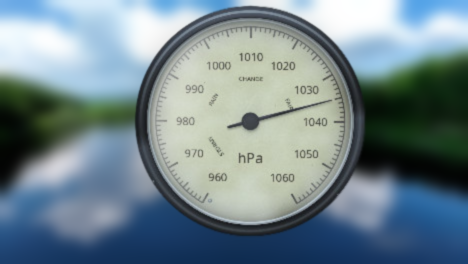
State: 1035 (hPa)
